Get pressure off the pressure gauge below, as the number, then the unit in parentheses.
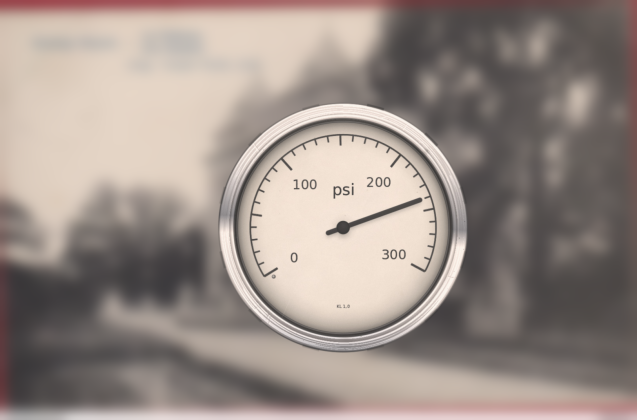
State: 240 (psi)
